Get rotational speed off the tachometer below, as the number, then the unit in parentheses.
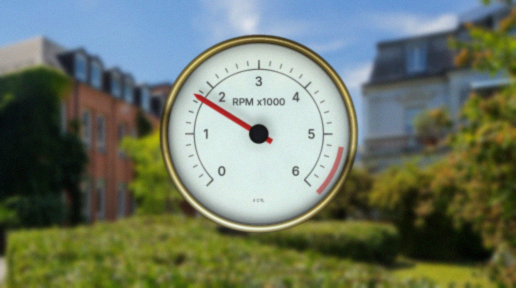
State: 1700 (rpm)
